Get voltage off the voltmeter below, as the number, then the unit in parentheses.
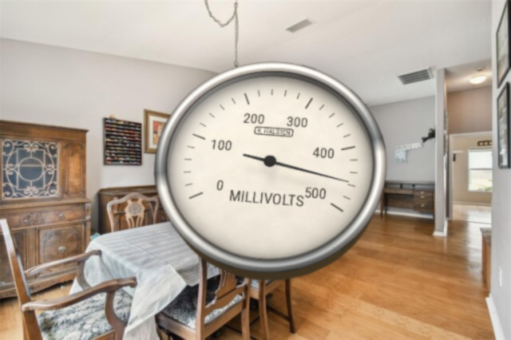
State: 460 (mV)
